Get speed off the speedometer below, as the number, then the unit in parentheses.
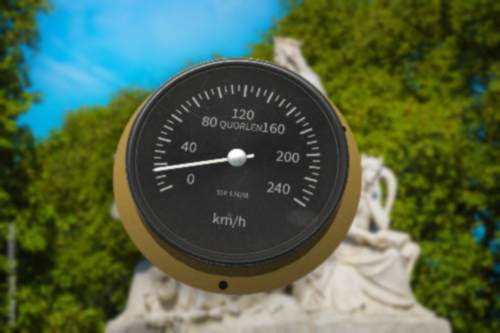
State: 15 (km/h)
